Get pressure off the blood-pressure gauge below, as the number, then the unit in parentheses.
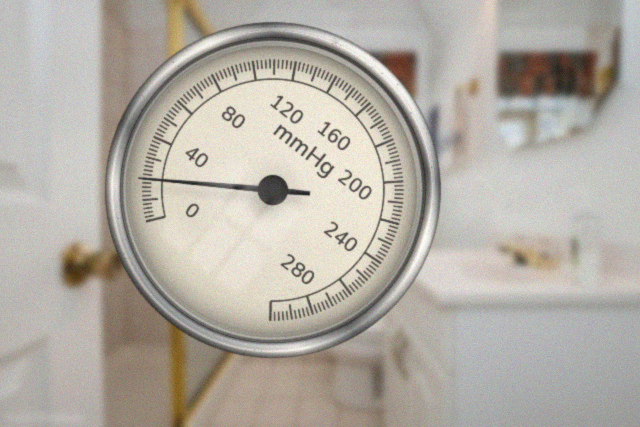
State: 20 (mmHg)
